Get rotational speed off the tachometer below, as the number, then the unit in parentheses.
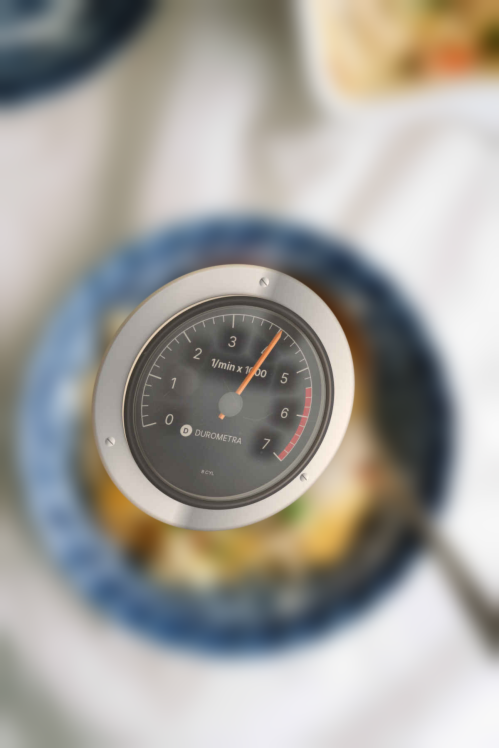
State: 4000 (rpm)
